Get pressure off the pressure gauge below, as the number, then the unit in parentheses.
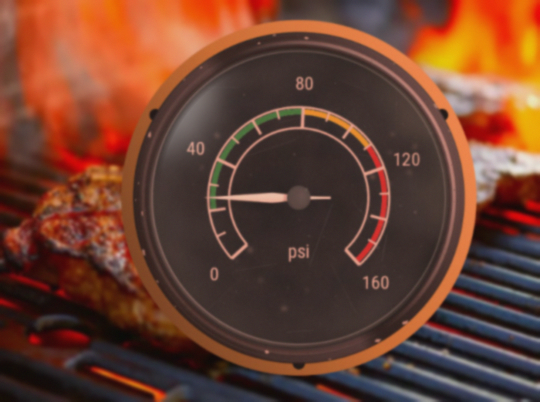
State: 25 (psi)
